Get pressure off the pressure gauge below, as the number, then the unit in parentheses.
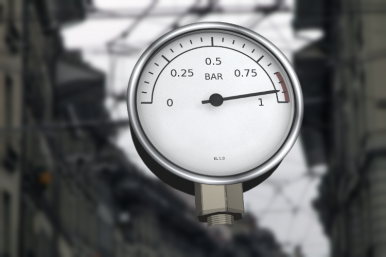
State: 0.95 (bar)
